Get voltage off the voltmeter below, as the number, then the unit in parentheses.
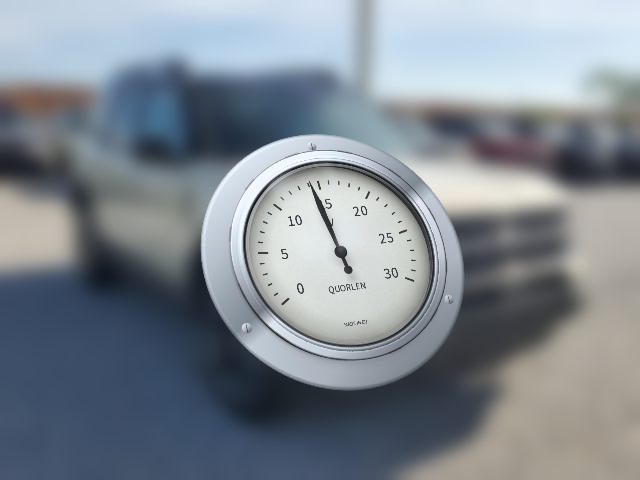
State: 14 (V)
